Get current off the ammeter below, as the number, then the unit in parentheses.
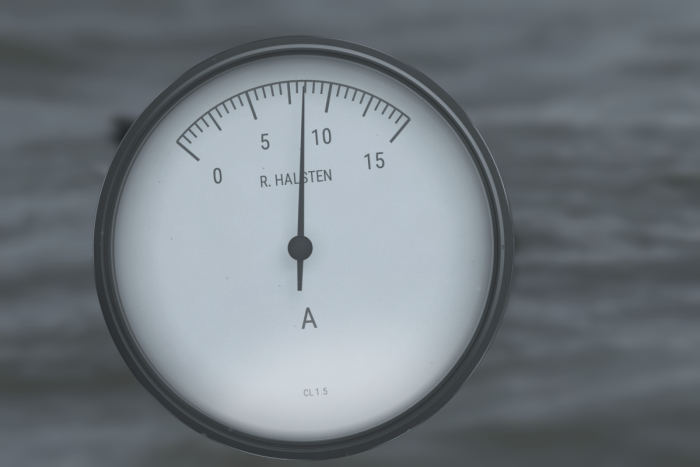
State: 8.5 (A)
